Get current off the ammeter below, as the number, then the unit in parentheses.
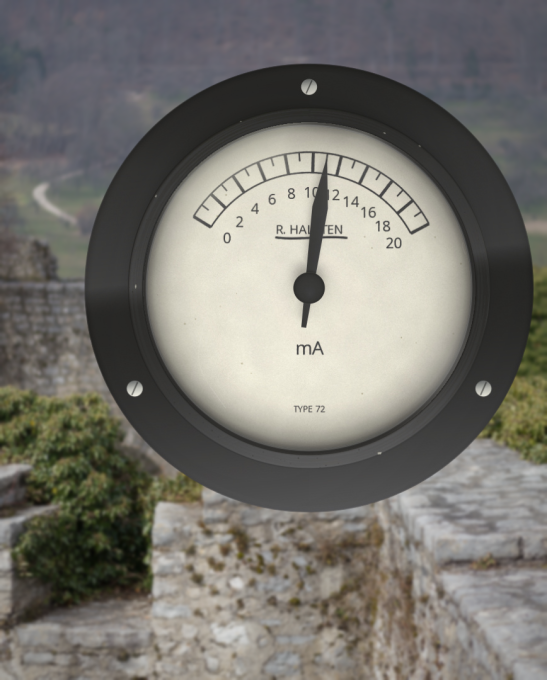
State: 11 (mA)
